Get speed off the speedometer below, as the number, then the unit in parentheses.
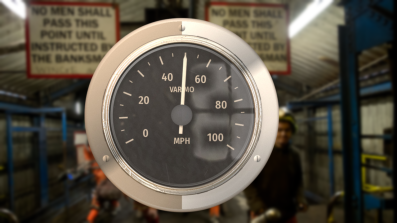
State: 50 (mph)
